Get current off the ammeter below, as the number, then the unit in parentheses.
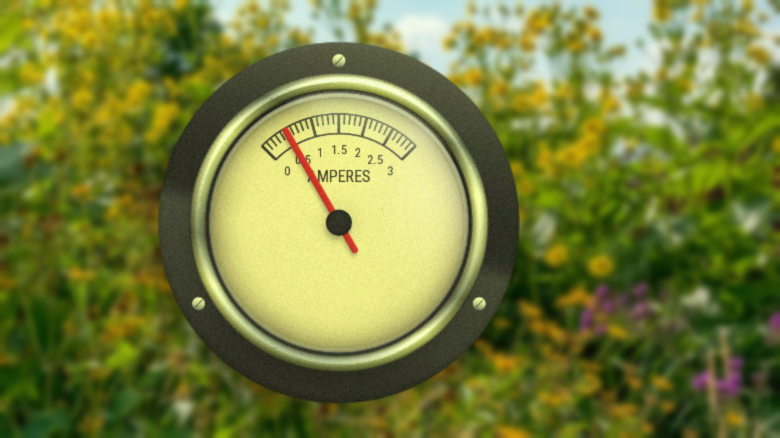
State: 0.5 (A)
